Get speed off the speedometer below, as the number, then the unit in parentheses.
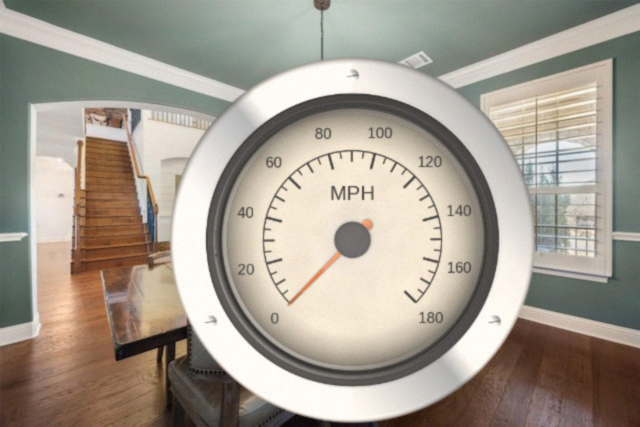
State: 0 (mph)
